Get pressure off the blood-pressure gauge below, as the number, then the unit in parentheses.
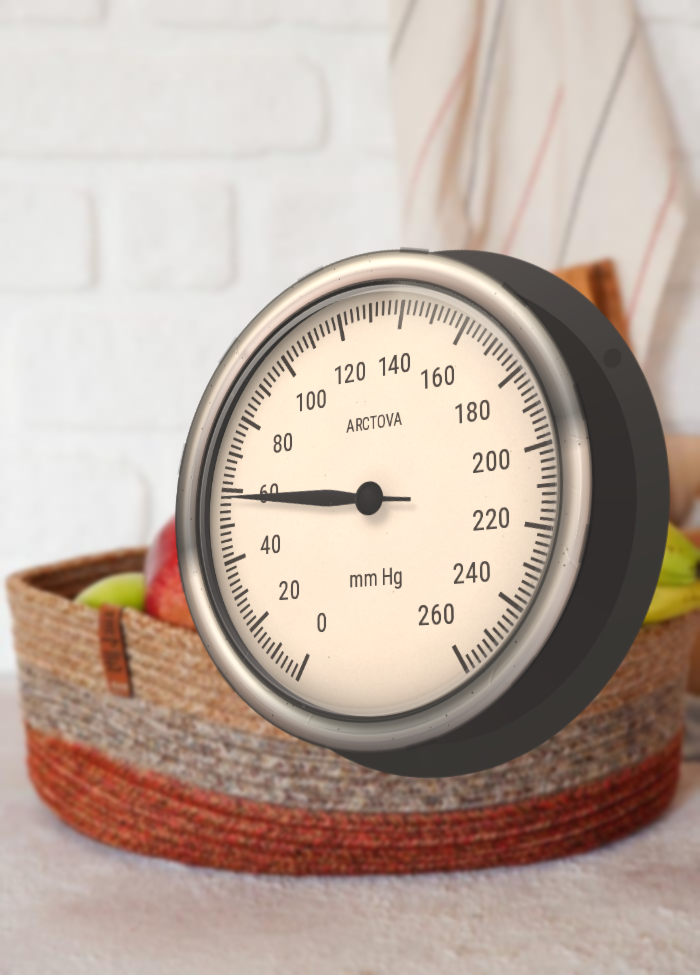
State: 58 (mmHg)
